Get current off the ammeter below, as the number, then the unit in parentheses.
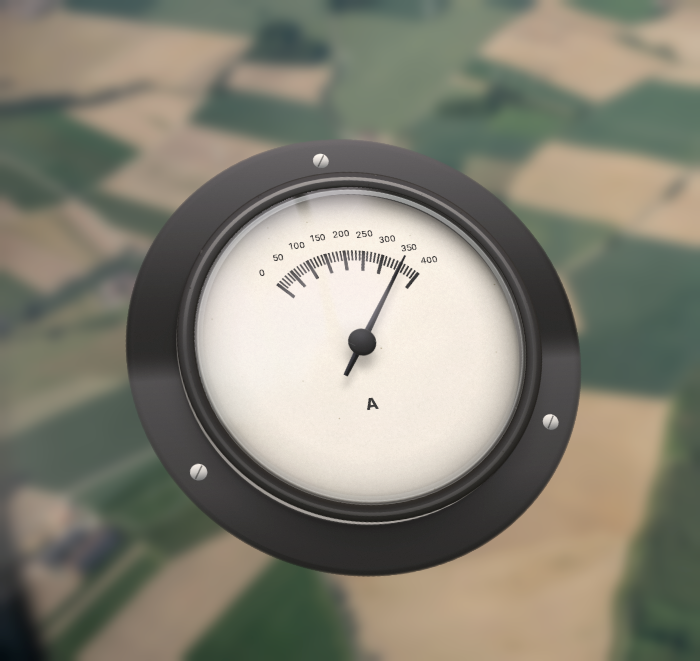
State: 350 (A)
